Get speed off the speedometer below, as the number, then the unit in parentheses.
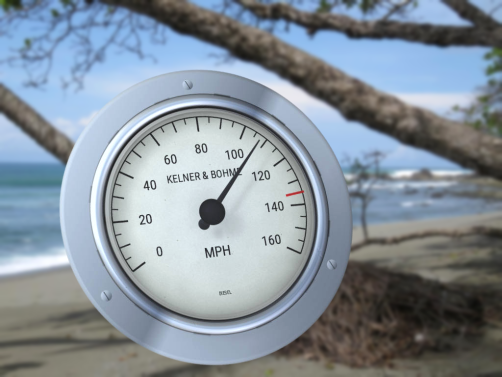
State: 107.5 (mph)
